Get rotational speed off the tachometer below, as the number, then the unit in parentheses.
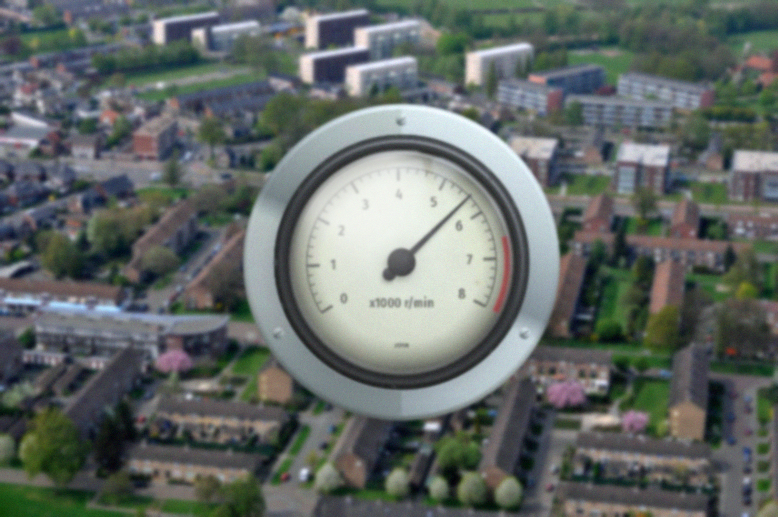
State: 5600 (rpm)
